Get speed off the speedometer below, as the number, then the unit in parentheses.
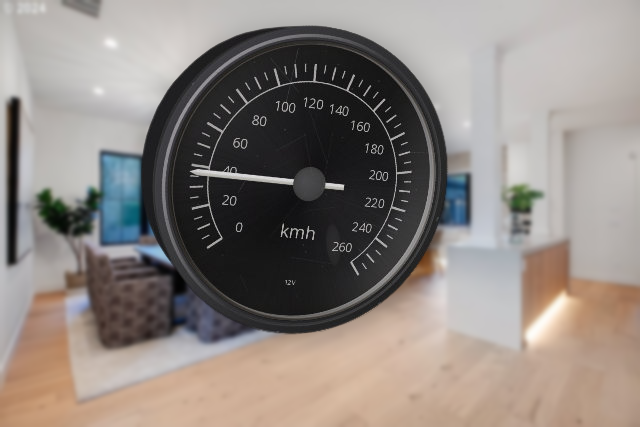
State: 37.5 (km/h)
